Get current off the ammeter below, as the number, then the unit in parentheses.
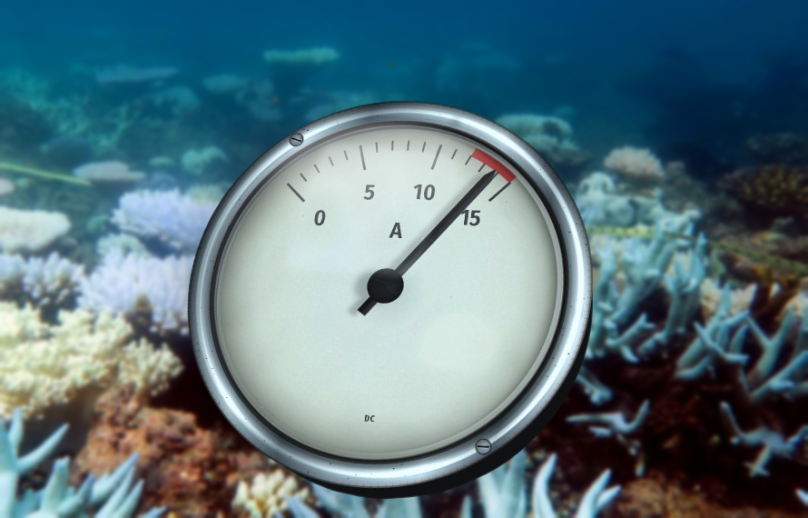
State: 14 (A)
